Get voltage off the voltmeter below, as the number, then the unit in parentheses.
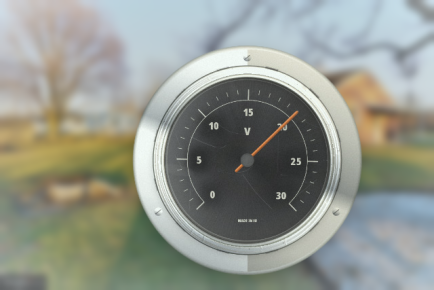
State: 20 (V)
